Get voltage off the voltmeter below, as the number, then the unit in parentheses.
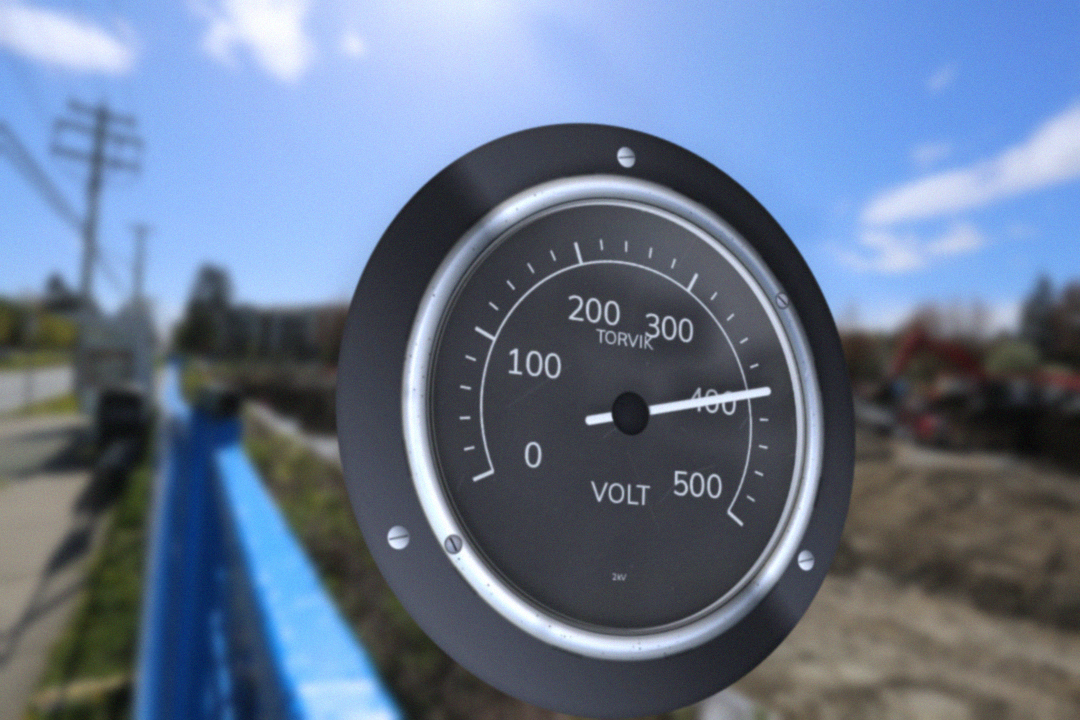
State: 400 (V)
